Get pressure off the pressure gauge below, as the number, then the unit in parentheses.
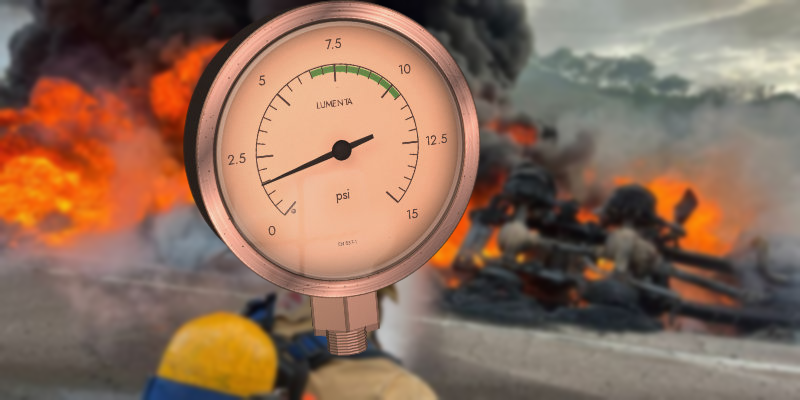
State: 1.5 (psi)
